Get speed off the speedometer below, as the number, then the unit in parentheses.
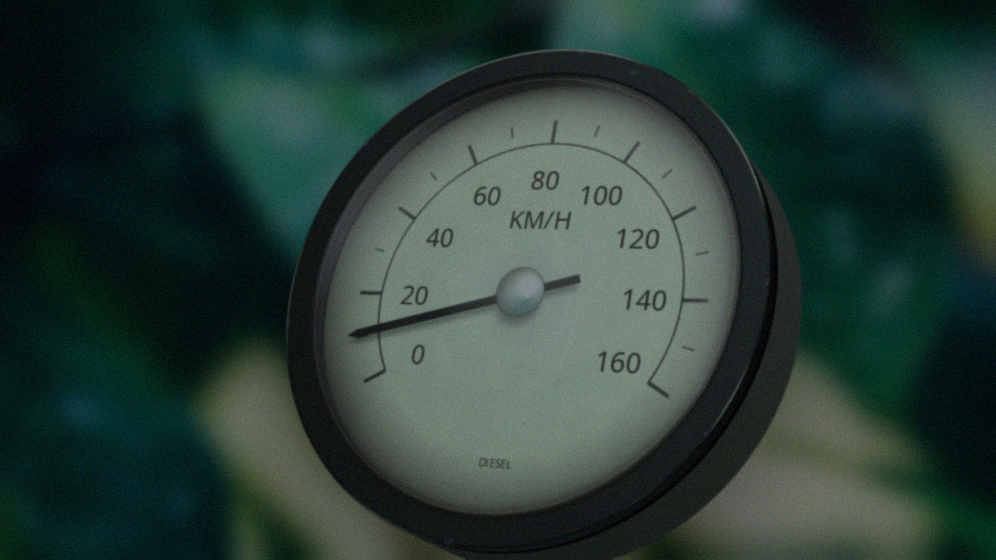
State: 10 (km/h)
